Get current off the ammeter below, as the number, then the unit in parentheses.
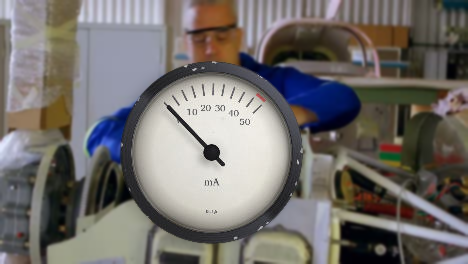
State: 0 (mA)
